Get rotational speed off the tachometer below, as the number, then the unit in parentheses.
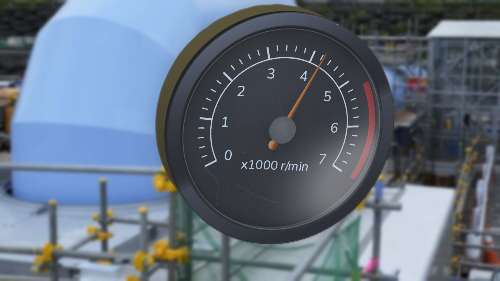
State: 4200 (rpm)
